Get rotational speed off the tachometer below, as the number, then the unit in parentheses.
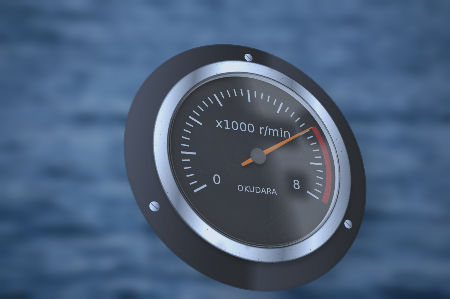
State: 6000 (rpm)
